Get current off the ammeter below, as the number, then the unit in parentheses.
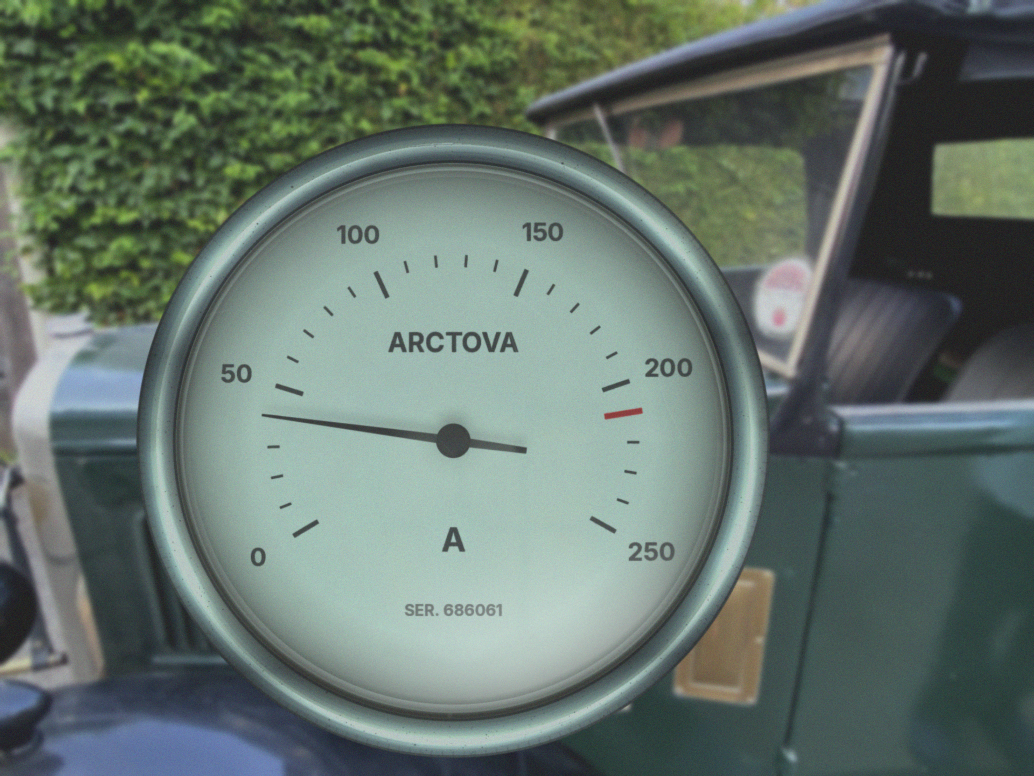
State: 40 (A)
